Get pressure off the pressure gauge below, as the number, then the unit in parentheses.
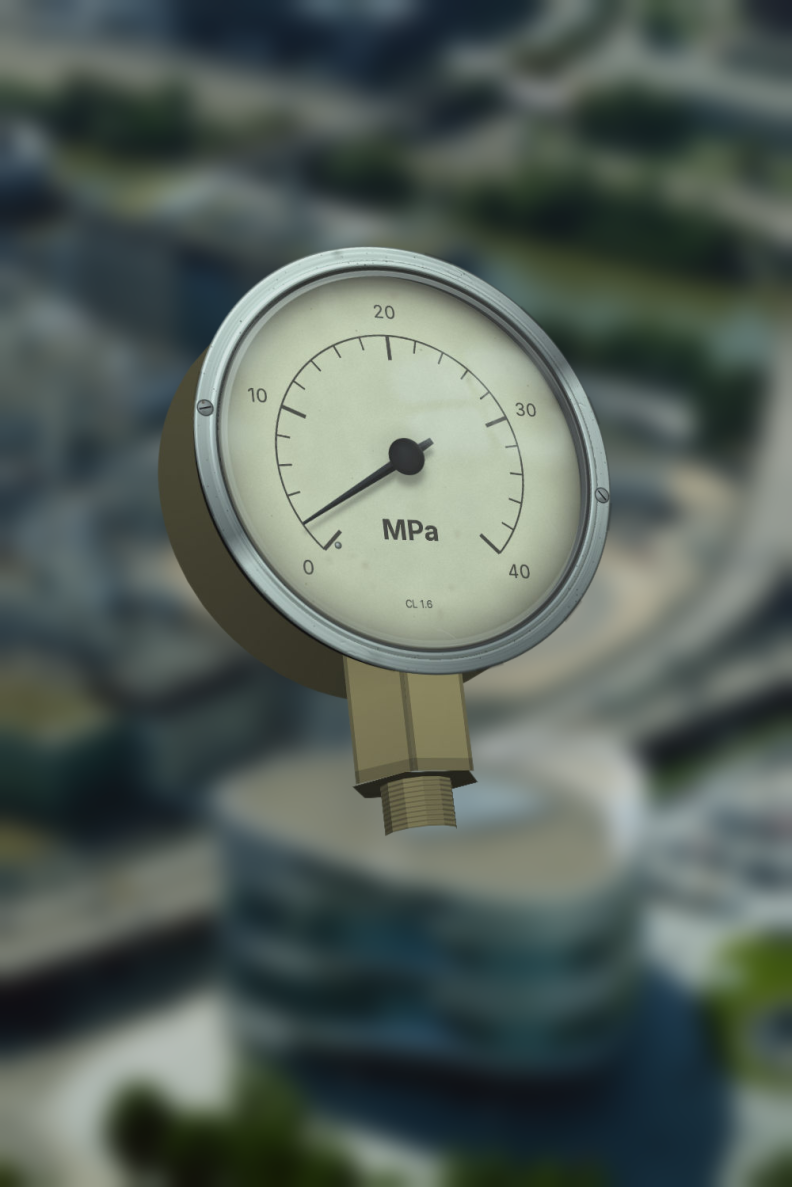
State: 2 (MPa)
